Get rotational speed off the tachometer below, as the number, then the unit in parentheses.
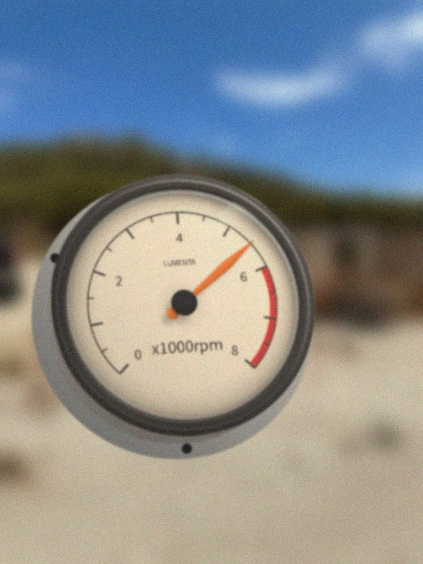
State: 5500 (rpm)
